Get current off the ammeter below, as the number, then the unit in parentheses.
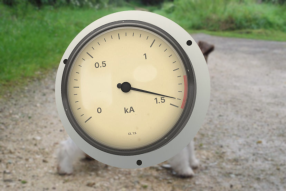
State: 1.45 (kA)
